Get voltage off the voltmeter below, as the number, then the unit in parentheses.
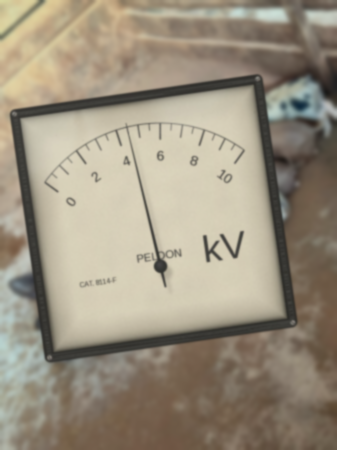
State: 4.5 (kV)
